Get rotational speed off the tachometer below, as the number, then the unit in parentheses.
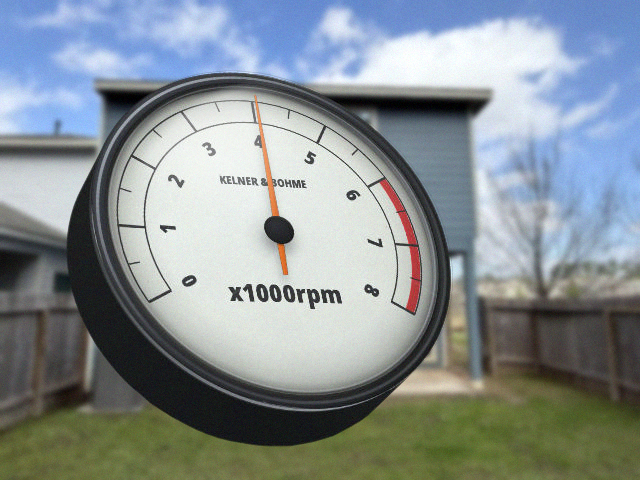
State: 4000 (rpm)
